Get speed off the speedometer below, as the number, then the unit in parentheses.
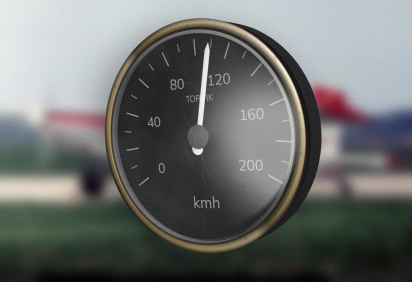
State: 110 (km/h)
